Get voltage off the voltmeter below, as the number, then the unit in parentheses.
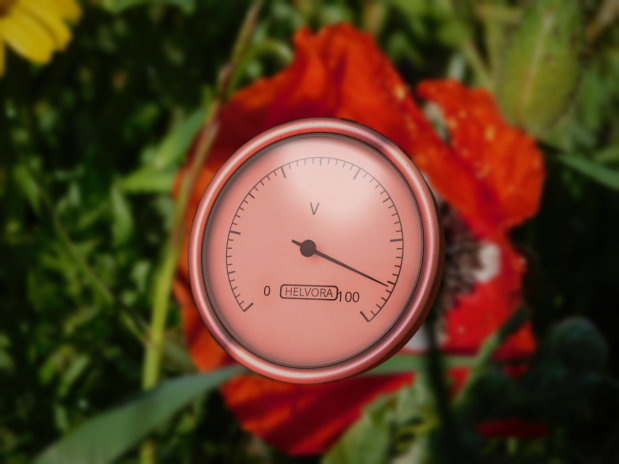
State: 91 (V)
